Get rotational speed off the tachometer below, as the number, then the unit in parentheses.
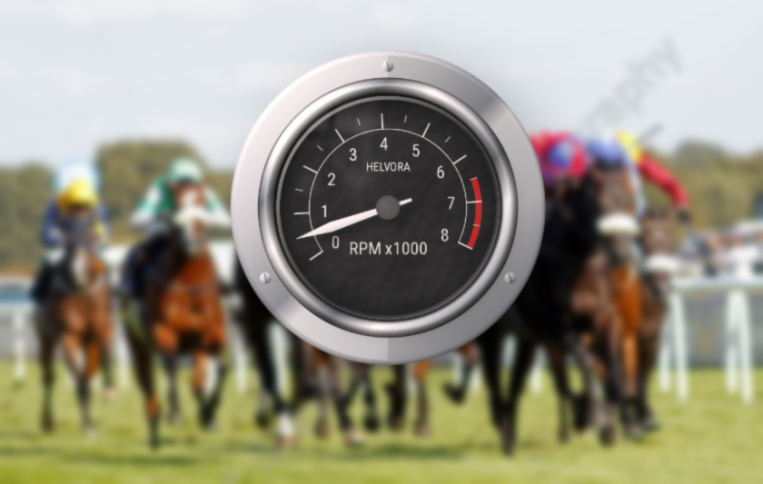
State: 500 (rpm)
